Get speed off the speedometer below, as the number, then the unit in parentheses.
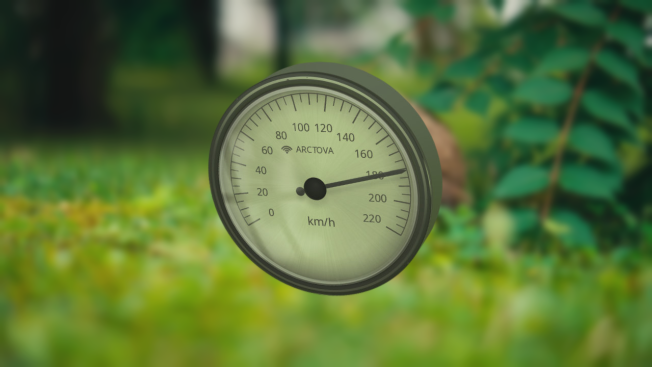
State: 180 (km/h)
